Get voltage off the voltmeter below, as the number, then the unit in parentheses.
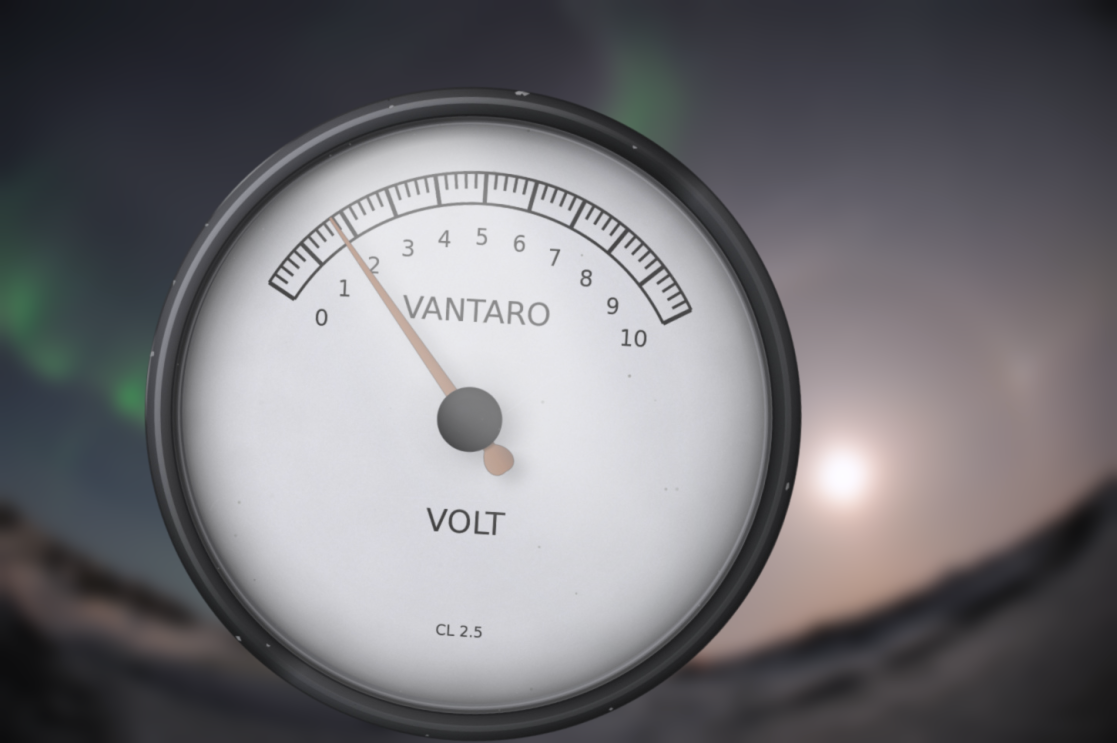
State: 1.8 (V)
